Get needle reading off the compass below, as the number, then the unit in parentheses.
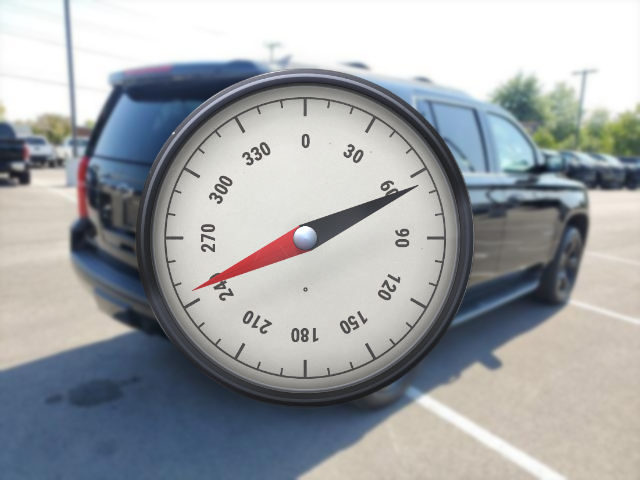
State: 245 (°)
